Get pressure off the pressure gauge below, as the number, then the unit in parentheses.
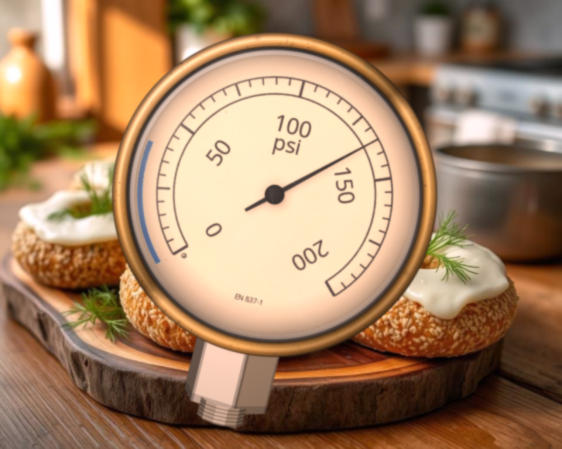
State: 135 (psi)
